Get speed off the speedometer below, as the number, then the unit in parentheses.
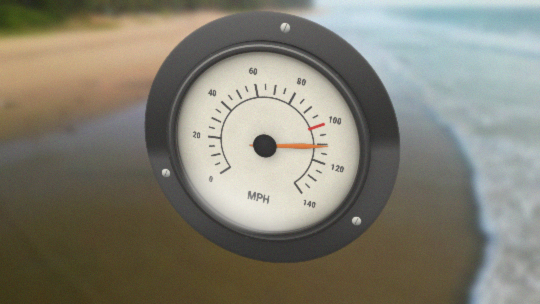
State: 110 (mph)
